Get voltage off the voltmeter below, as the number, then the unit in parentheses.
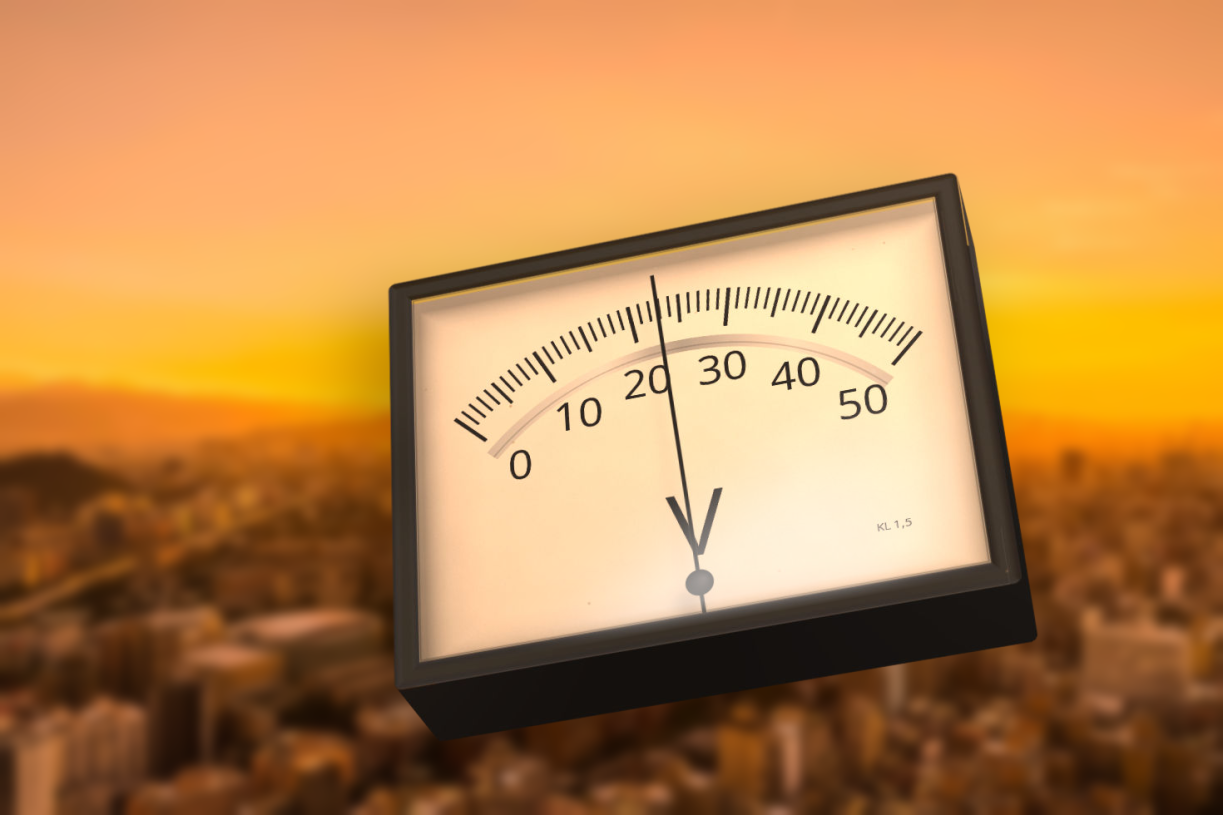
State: 23 (V)
